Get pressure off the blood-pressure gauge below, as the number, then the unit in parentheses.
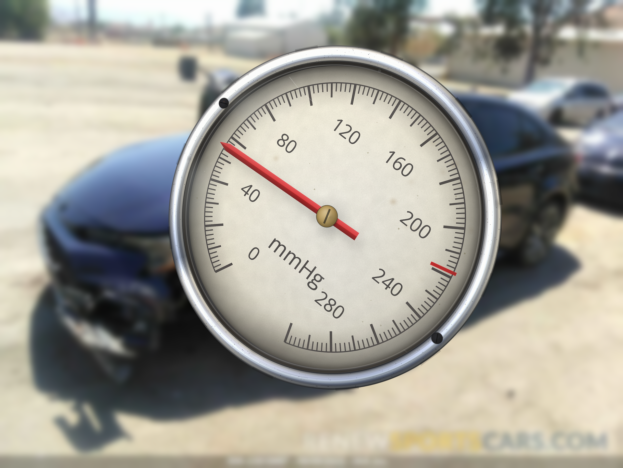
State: 56 (mmHg)
